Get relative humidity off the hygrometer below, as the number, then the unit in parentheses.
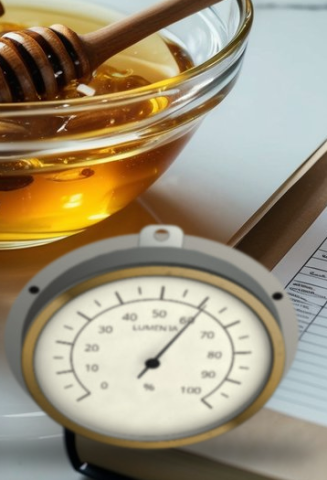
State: 60 (%)
